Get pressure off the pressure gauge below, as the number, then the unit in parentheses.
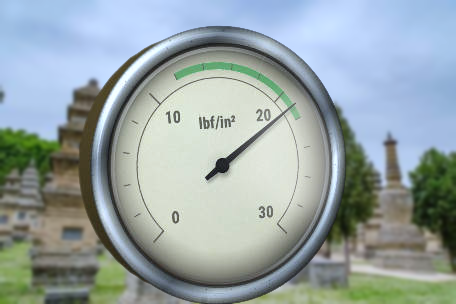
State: 21 (psi)
